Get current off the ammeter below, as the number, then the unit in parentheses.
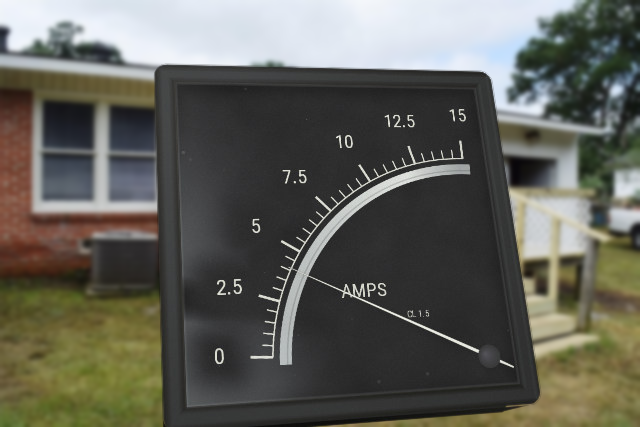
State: 4 (A)
